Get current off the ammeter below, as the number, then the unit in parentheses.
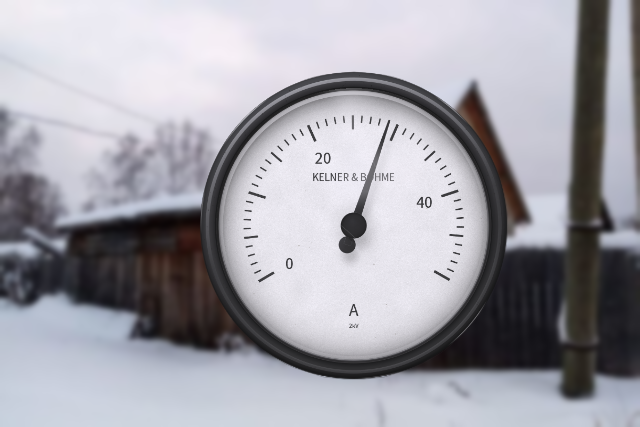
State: 29 (A)
